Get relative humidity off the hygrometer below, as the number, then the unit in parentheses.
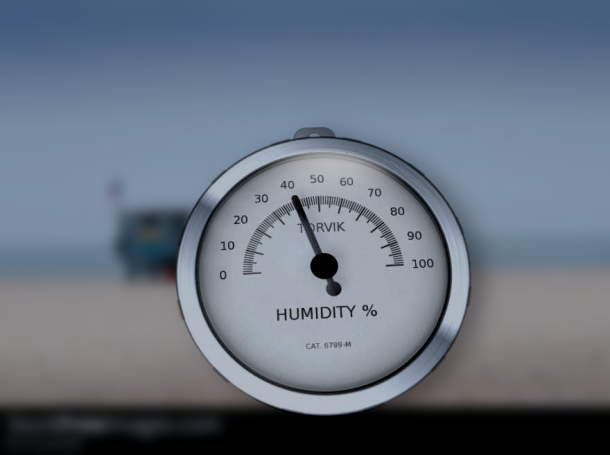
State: 40 (%)
